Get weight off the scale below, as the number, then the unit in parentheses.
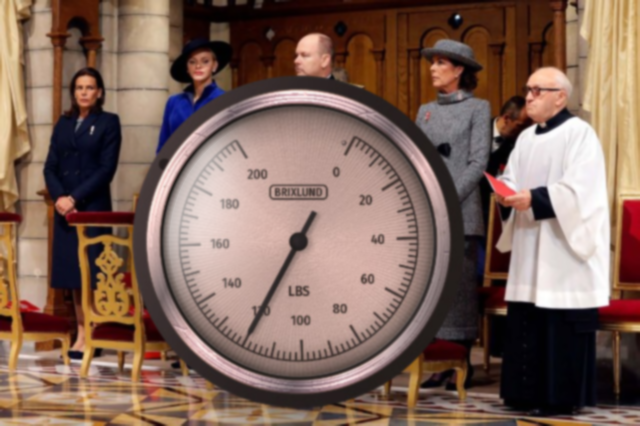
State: 120 (lb)
